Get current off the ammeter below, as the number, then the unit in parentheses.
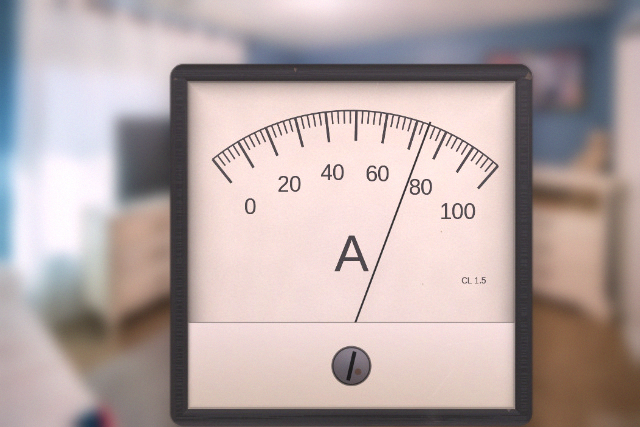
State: 74 (A)
